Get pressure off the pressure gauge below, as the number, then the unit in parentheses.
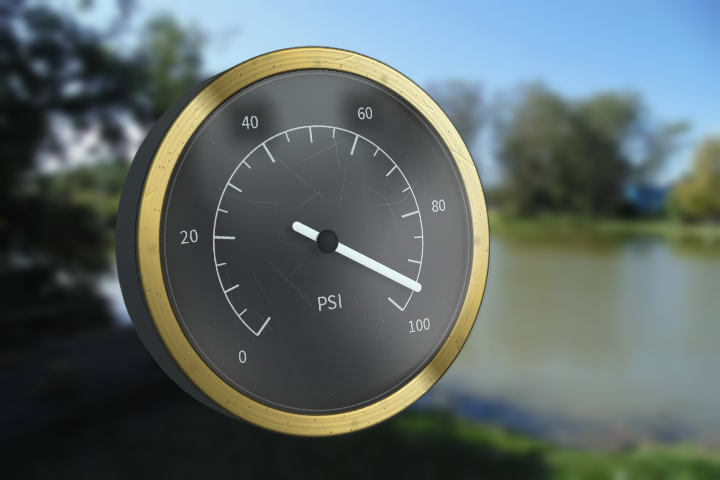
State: 95 (psi)
